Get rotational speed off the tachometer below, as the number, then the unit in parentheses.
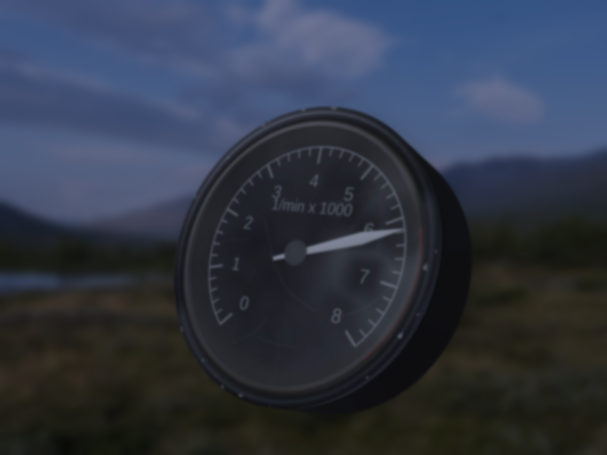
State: 6200 (rpm)
